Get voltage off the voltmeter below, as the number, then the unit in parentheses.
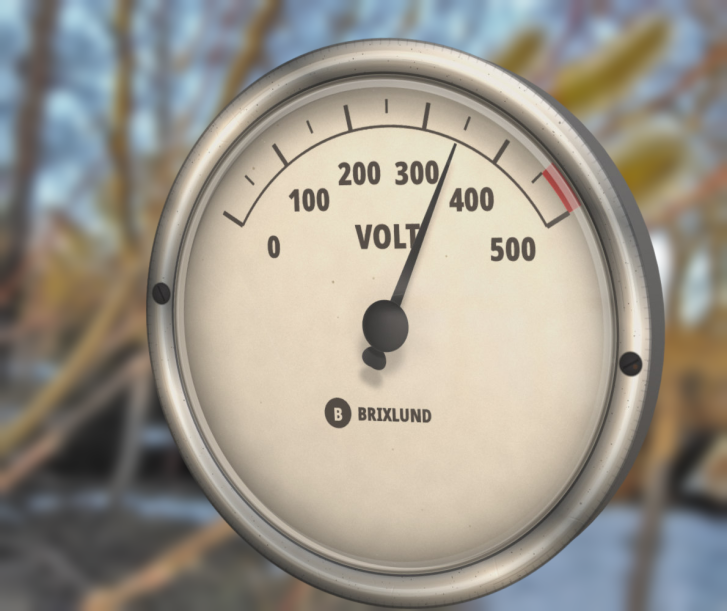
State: 350 (V)
